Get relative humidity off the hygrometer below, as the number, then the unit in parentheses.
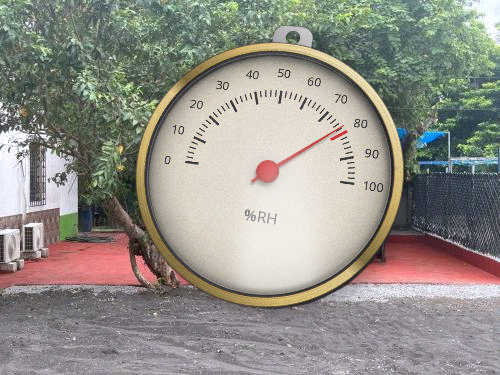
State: 78 (%)
